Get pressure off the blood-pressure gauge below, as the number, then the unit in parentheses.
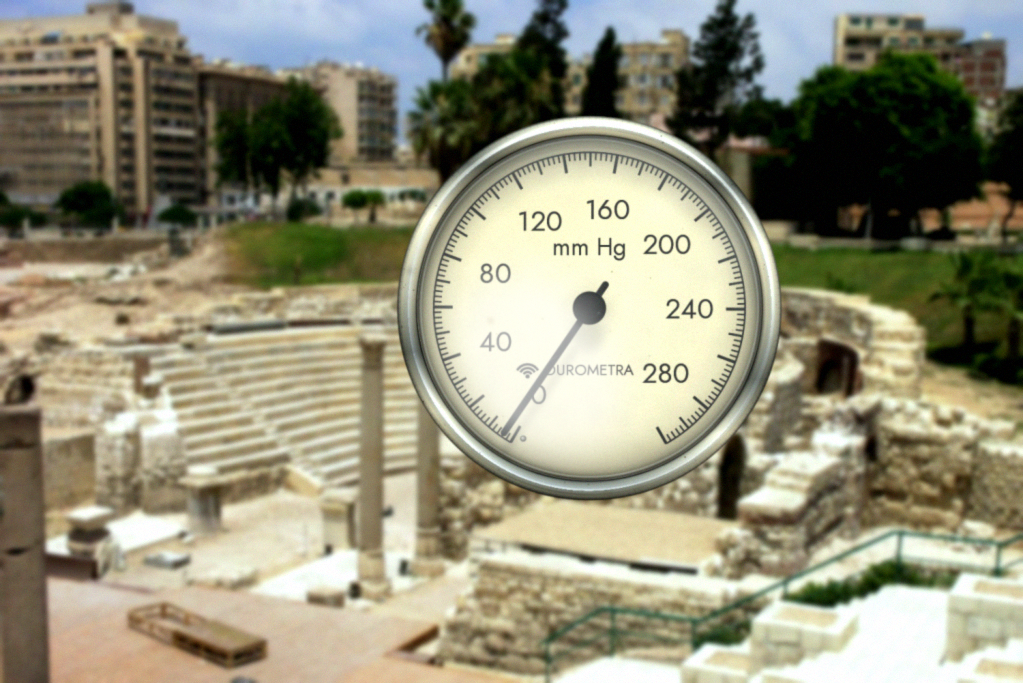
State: 4 (mmHg)
